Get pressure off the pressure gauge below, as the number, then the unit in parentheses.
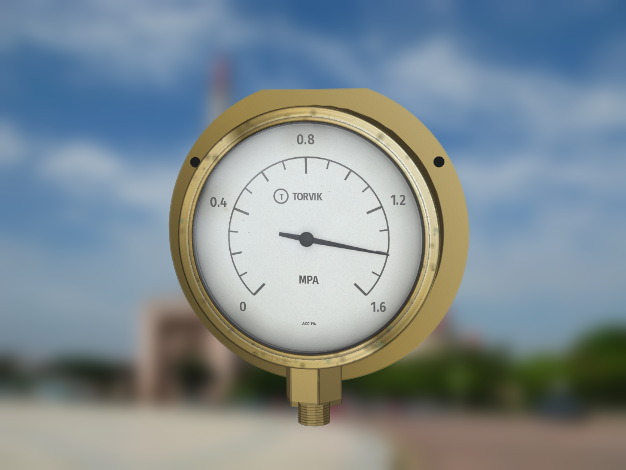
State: 1.4 (MPa)
